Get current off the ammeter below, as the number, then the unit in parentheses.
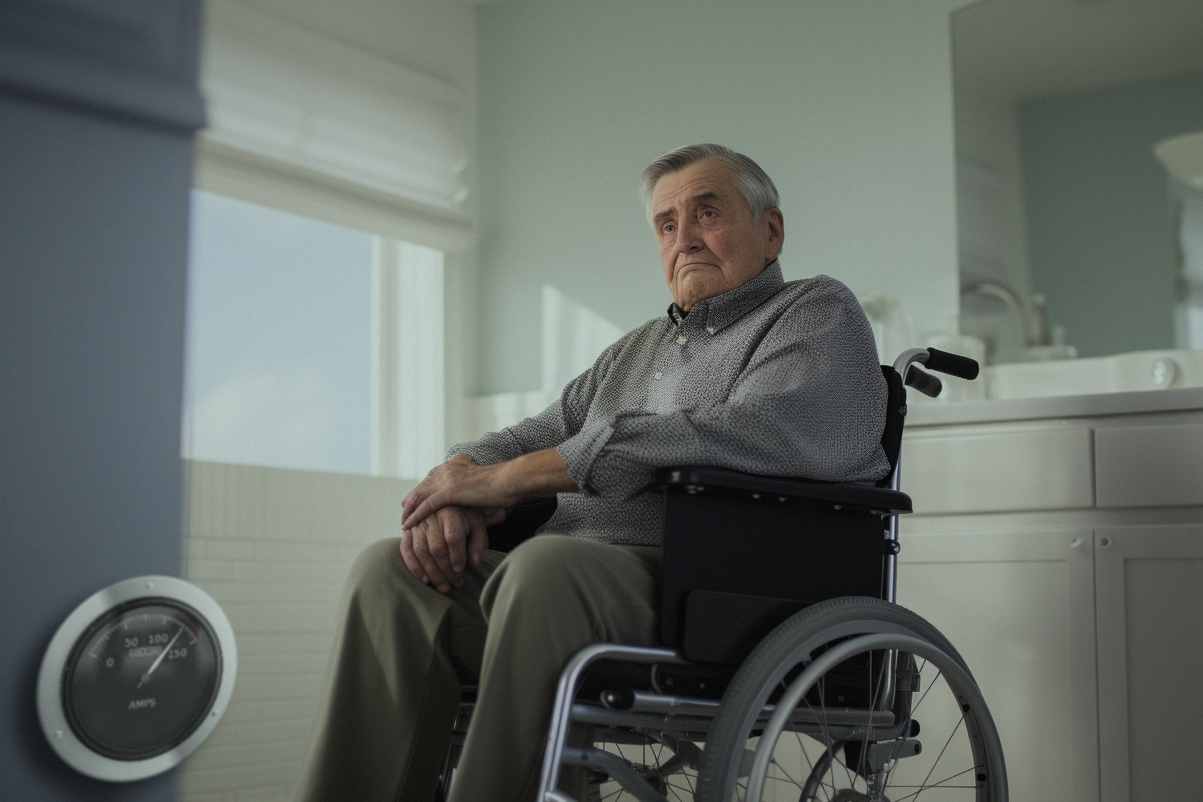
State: 125 (A)
